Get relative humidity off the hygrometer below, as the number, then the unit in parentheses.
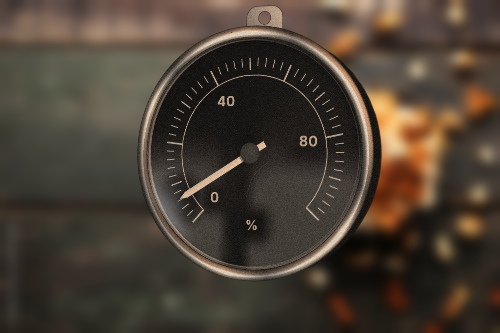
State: 6 (%)
